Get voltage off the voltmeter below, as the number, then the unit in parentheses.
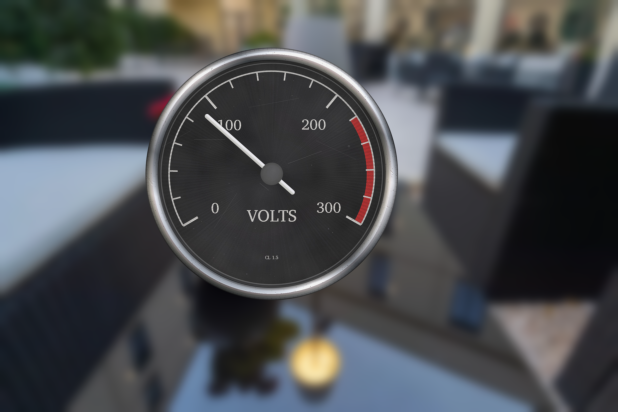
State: 90 (V)
